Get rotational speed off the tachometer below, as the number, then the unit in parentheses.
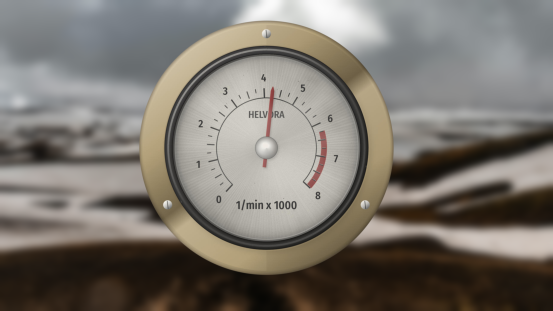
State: 4250 (rpm)
